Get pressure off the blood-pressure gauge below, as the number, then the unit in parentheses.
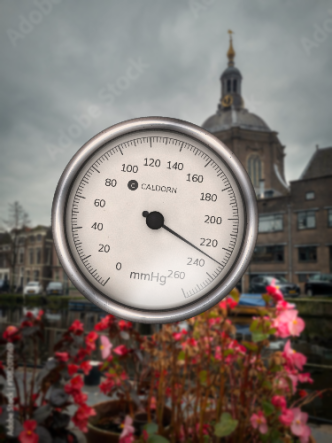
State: 230 (mmHg)
